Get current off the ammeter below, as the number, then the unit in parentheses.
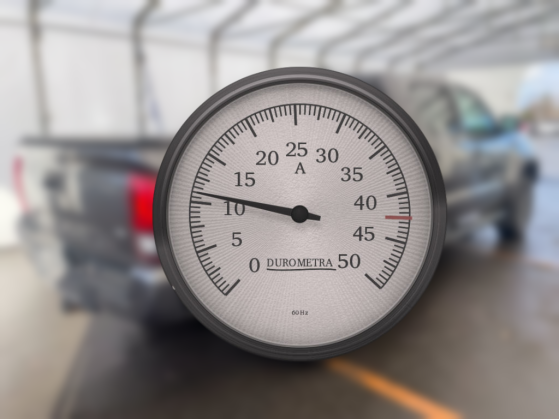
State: 11 (A)
